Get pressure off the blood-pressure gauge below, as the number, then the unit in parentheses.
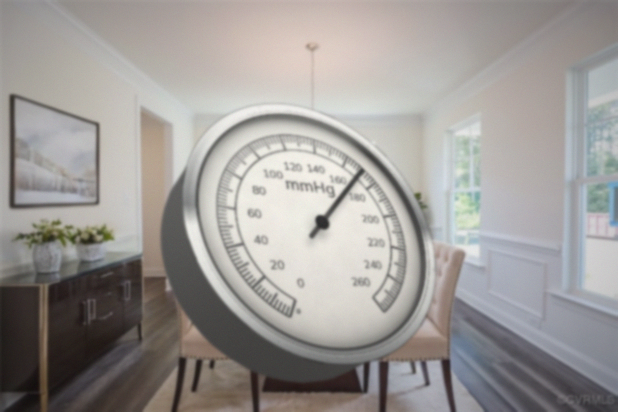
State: 170 (mmHg)
